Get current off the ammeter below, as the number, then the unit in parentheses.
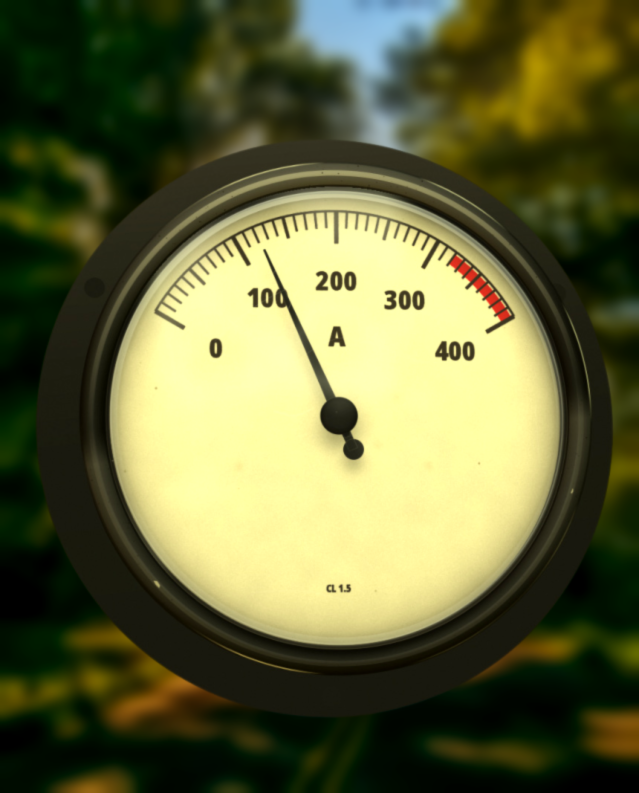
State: 120 (A)
